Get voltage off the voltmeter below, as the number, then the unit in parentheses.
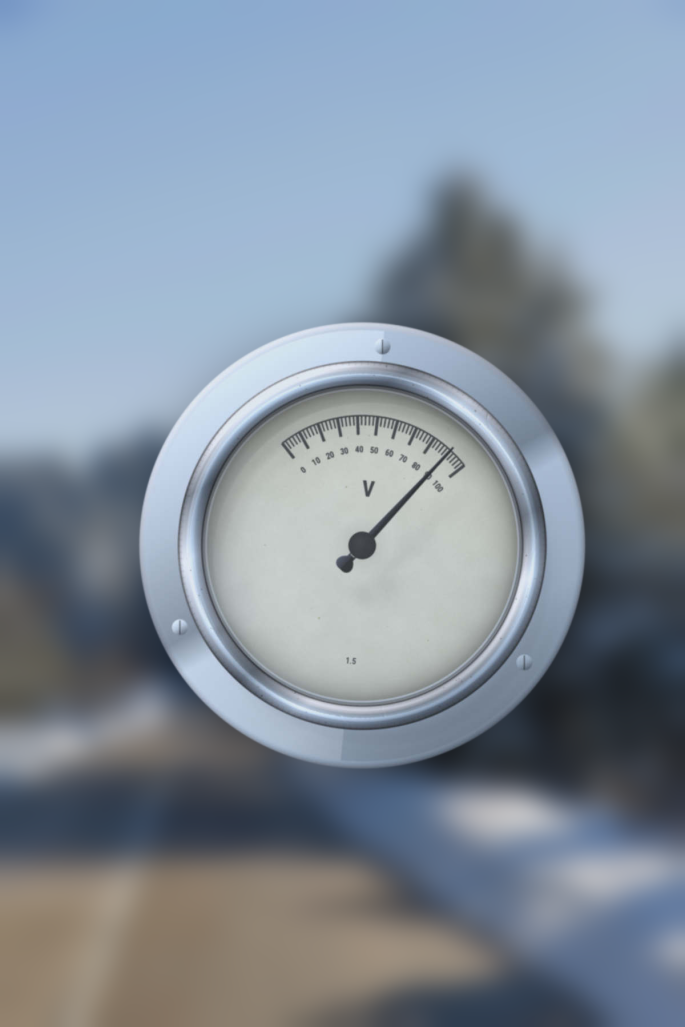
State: 90 (V)
